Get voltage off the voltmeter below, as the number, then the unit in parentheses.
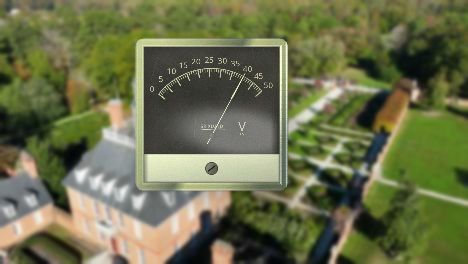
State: 40 (V)
